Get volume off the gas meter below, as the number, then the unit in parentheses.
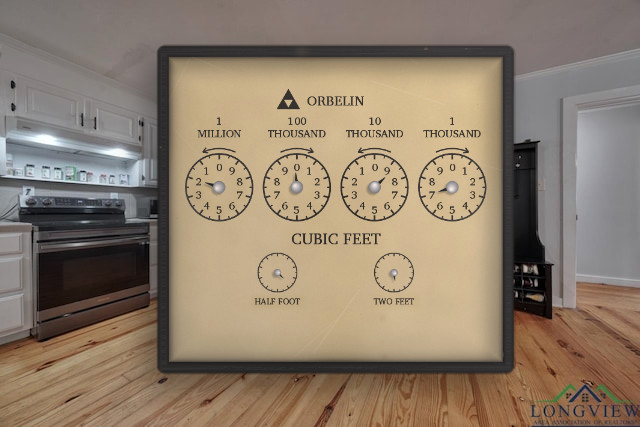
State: 198700 (ft³)
